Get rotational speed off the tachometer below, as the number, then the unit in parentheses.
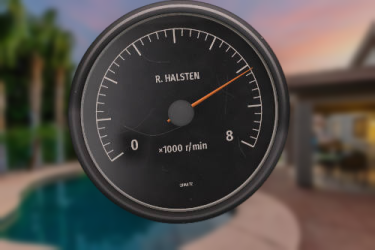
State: 6100 (rpm)
